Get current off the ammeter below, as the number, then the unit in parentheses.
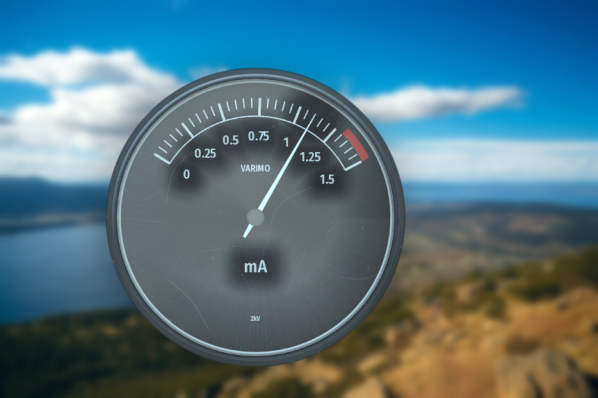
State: 1.1 (mA)
